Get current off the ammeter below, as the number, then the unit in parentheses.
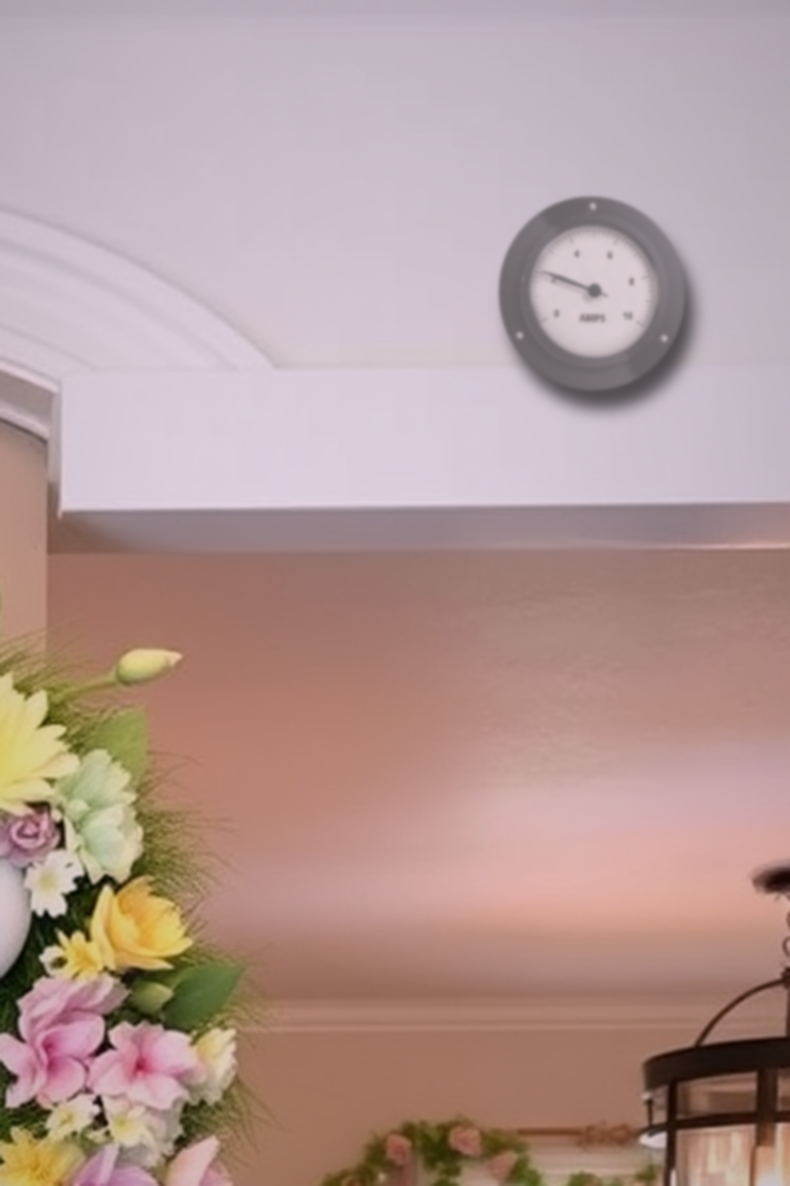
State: 2 (A)
